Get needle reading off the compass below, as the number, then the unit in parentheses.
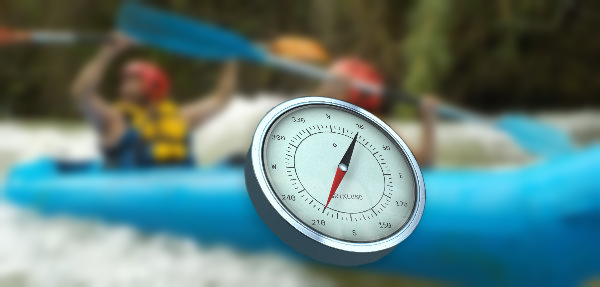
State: 210 (°)
